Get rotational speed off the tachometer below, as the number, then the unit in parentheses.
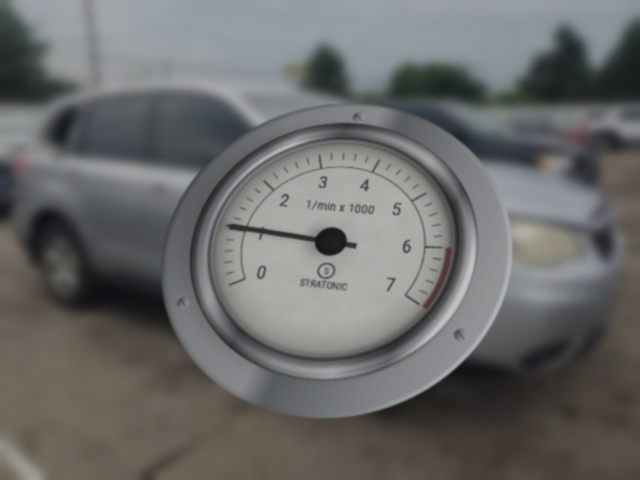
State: 1000 (rpm)
